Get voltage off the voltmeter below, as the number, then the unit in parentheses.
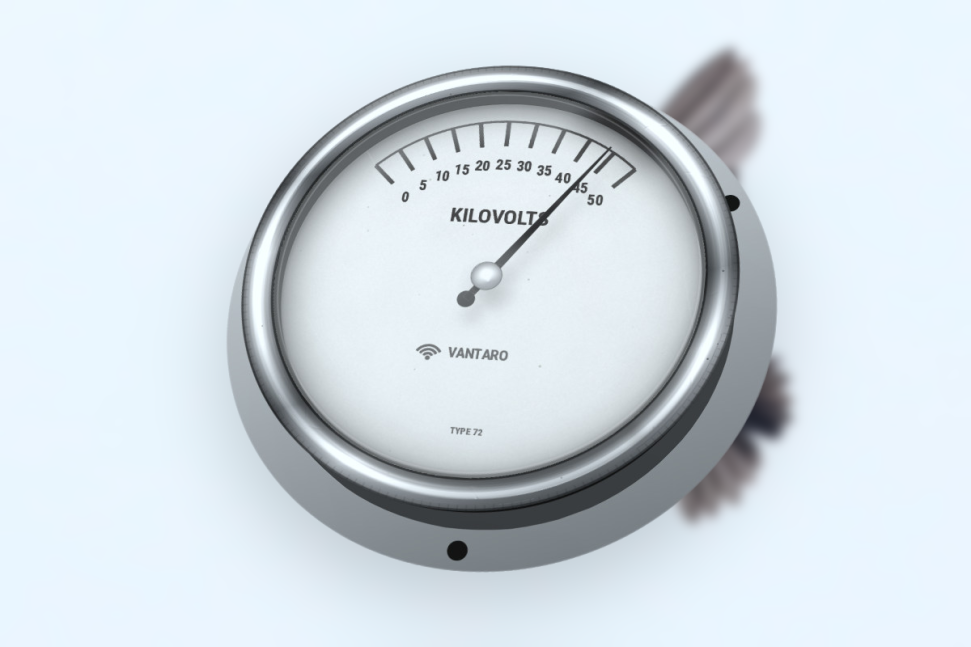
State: 45 (kV)
